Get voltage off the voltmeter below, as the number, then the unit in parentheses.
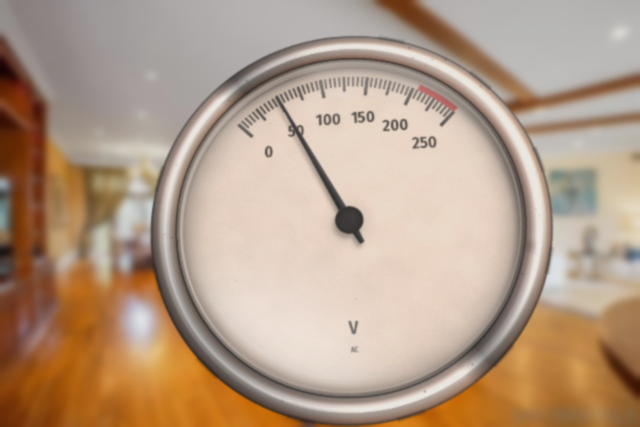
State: 50 (V)
